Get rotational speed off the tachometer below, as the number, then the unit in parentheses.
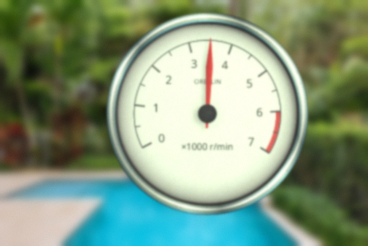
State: 3500 (rpm)
